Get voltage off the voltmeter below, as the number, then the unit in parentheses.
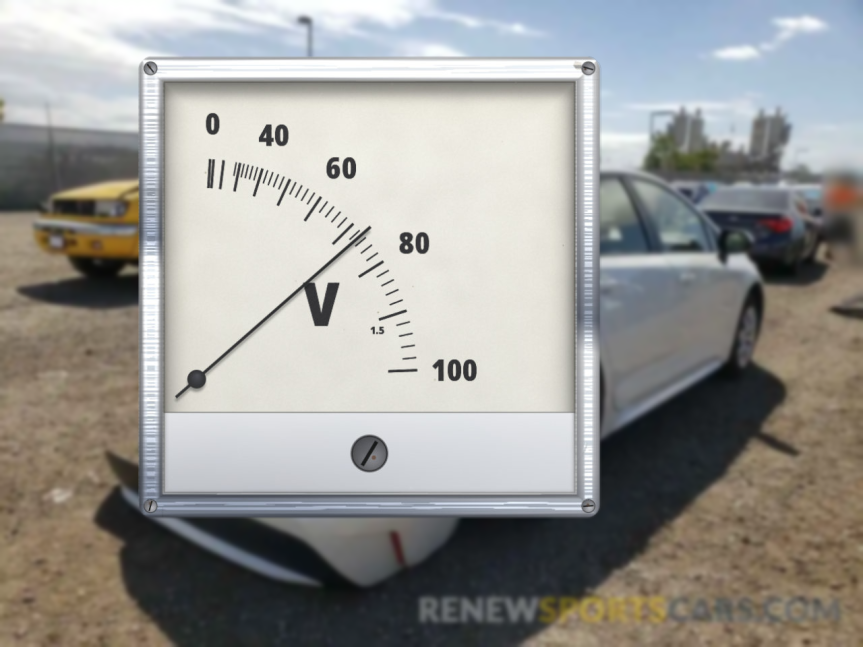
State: 73 (V)
